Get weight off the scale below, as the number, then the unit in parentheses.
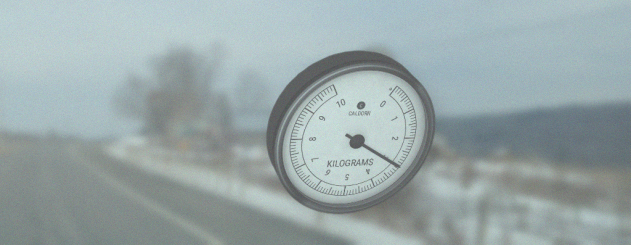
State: 3 (kg)
